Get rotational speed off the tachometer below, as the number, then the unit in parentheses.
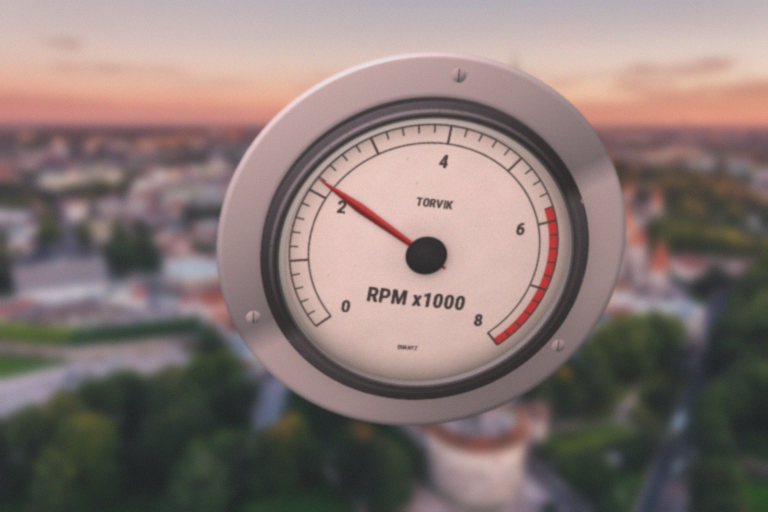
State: 2200 (rpm)
